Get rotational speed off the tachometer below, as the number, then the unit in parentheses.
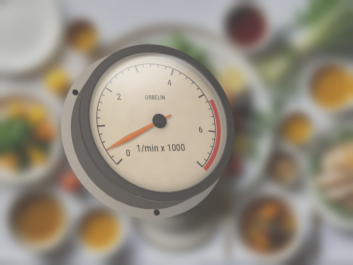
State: 400 (rpm)
